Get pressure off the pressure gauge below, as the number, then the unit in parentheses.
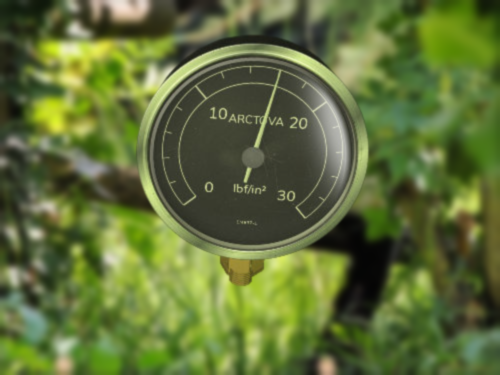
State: 16 (psi)
